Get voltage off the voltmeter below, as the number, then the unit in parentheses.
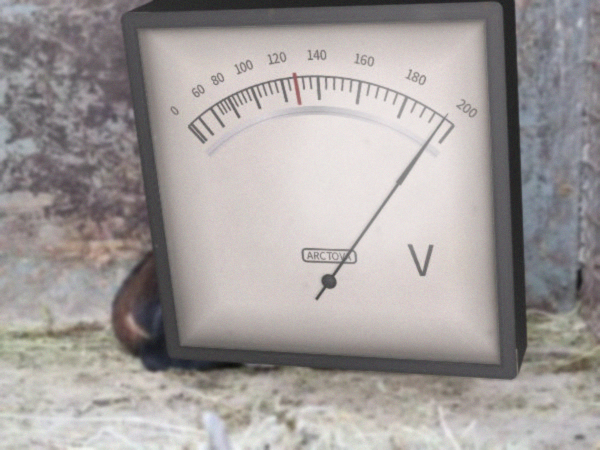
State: 196 (V)
